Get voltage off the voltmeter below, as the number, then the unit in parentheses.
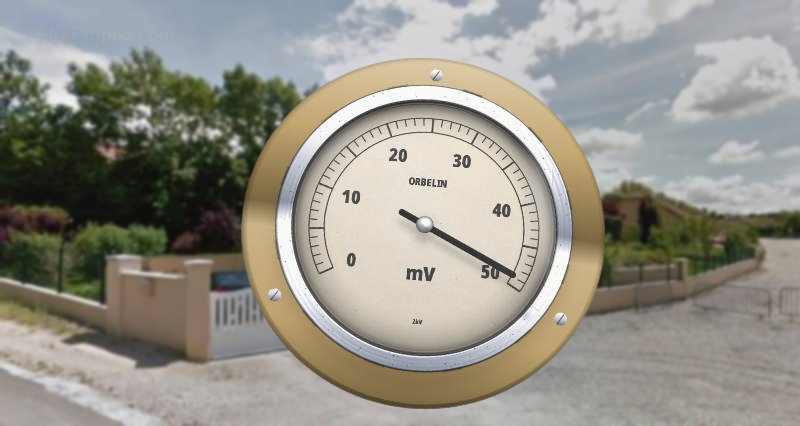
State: 49 (mV)
